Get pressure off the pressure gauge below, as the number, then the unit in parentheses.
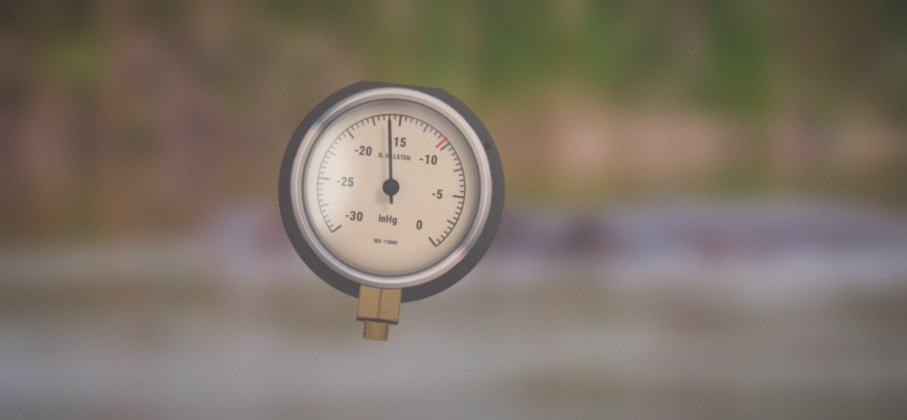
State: -16 (inHg)
